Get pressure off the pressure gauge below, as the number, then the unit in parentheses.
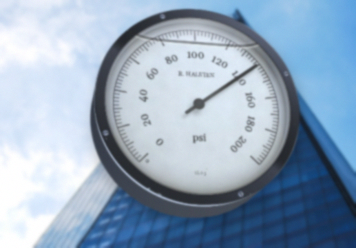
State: 140 (psi)
